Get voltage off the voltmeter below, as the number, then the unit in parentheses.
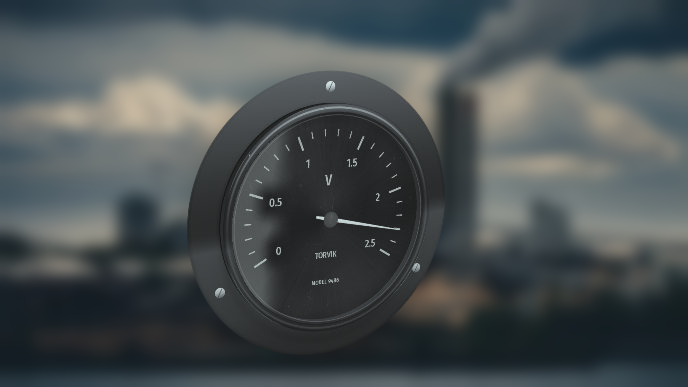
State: 2.3 (V)
